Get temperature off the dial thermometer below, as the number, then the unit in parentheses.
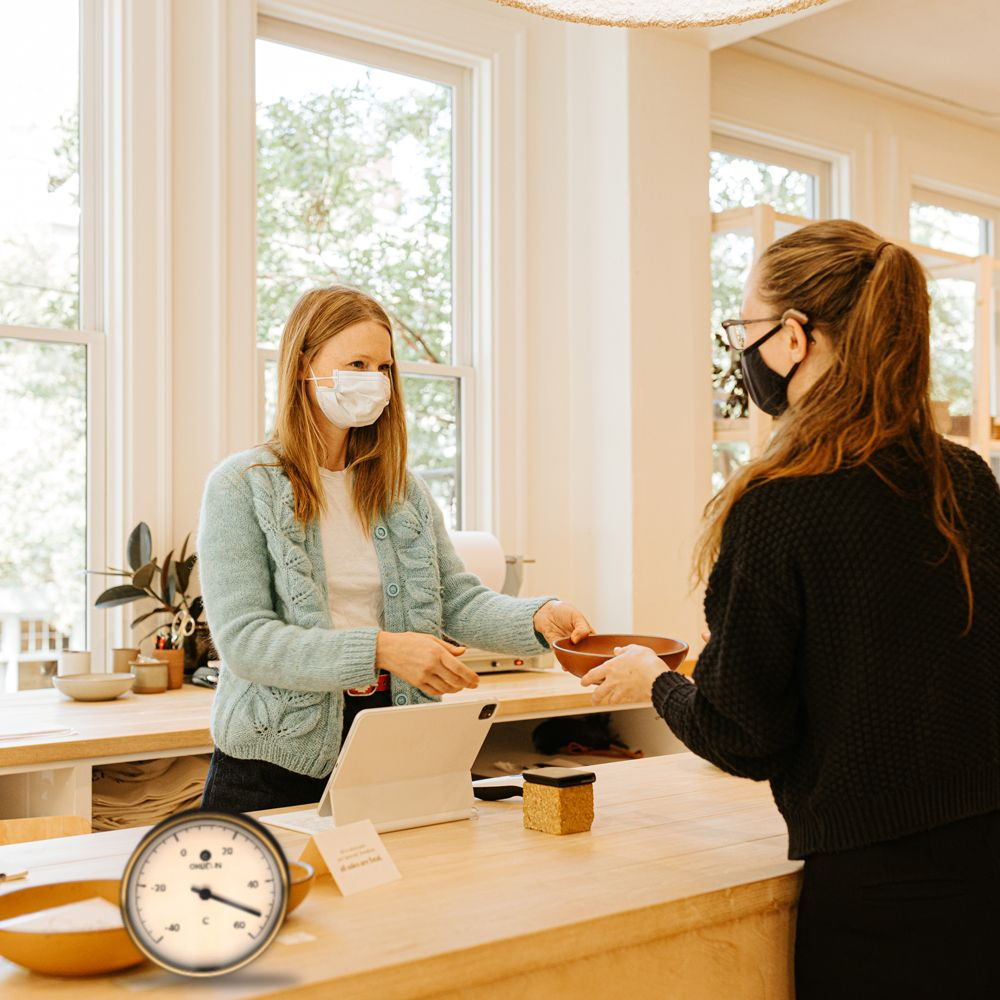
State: 52 (°C)
